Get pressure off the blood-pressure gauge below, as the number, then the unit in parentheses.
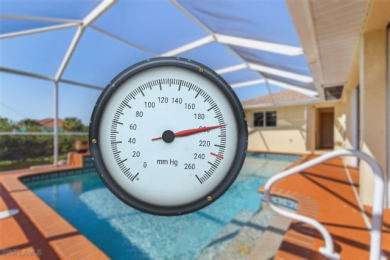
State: 200 (mmHg)
